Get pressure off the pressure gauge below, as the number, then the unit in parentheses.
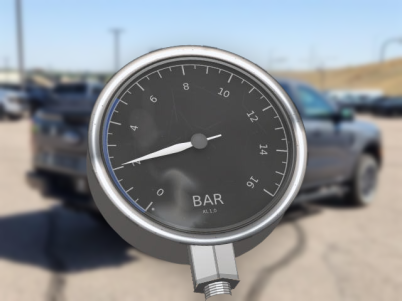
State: 2 (bar)
